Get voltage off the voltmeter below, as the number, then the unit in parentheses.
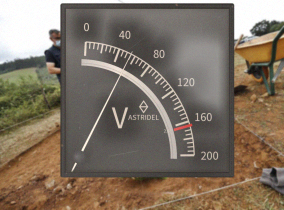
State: 55 (V)
